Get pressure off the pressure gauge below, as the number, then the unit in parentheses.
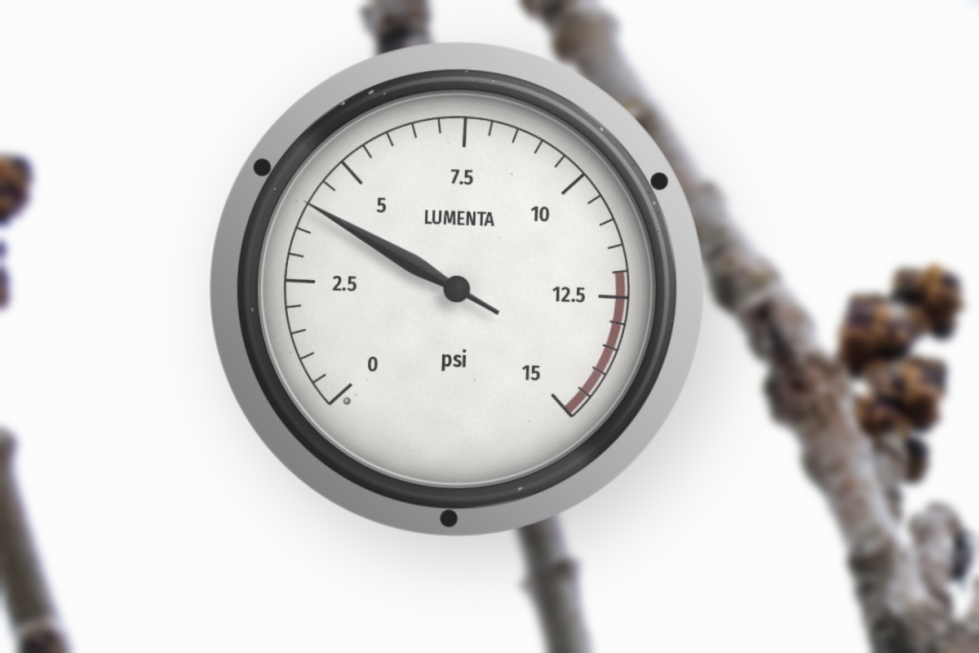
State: 4 (psi)
